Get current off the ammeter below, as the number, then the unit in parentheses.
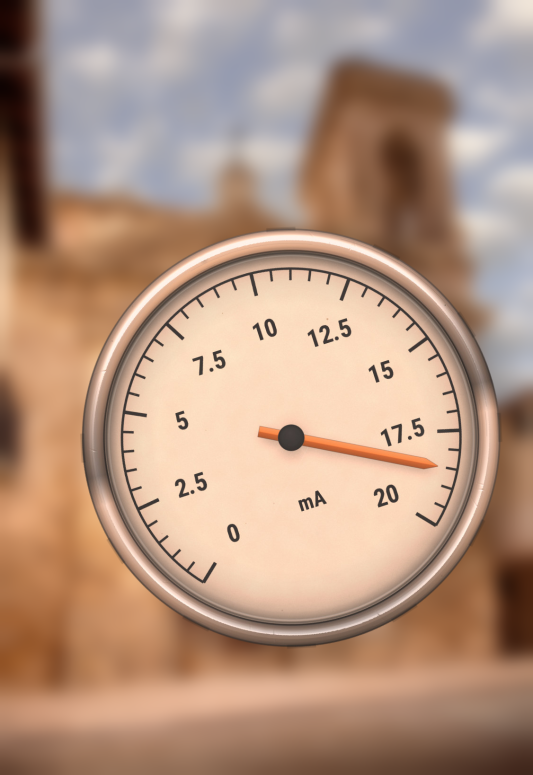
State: 18.5 (mA)
